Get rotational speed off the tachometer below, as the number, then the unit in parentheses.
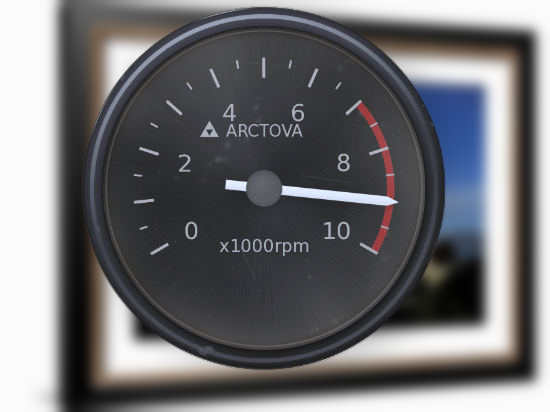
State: 9000 (rpm)
